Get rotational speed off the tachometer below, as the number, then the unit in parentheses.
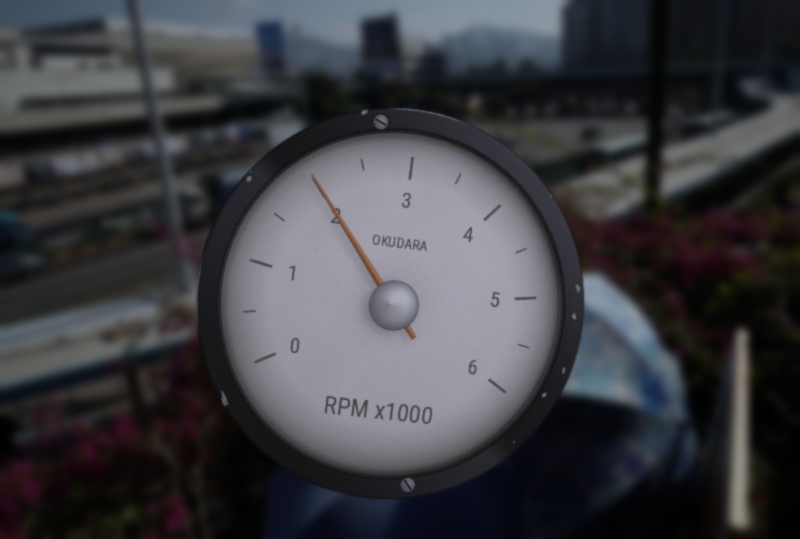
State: 2000 (rpm)
